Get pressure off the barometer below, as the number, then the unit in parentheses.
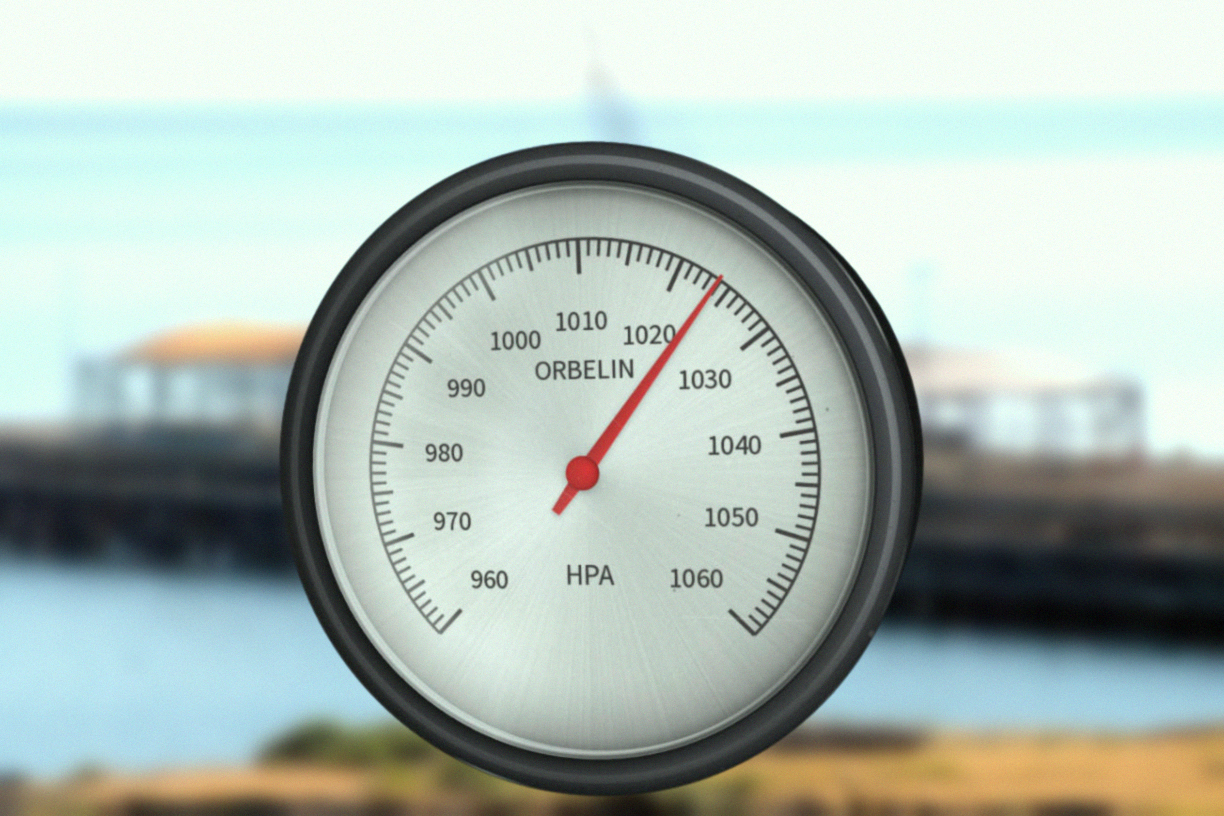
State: 1024 (hPa)
